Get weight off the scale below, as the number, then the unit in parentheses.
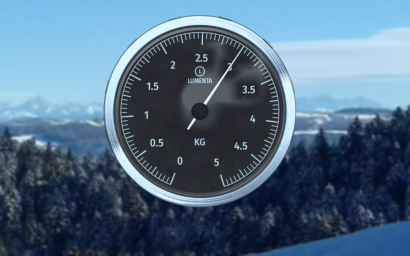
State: 3 (kg)
